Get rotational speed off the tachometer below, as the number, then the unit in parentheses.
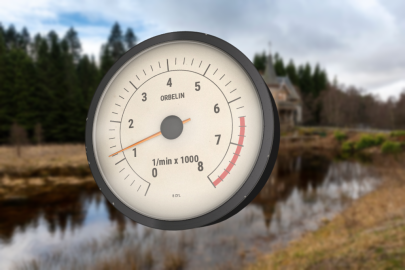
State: 1200 (rpm)
